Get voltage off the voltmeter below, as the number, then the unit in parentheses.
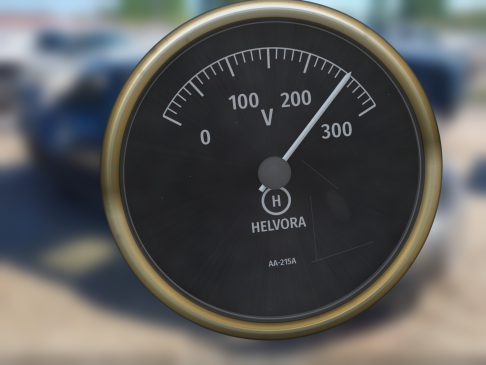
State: 250 (V)
